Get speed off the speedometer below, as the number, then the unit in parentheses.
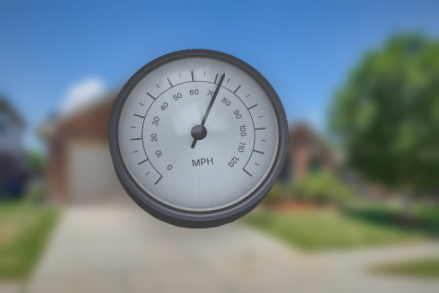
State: 72.5 (mph)
